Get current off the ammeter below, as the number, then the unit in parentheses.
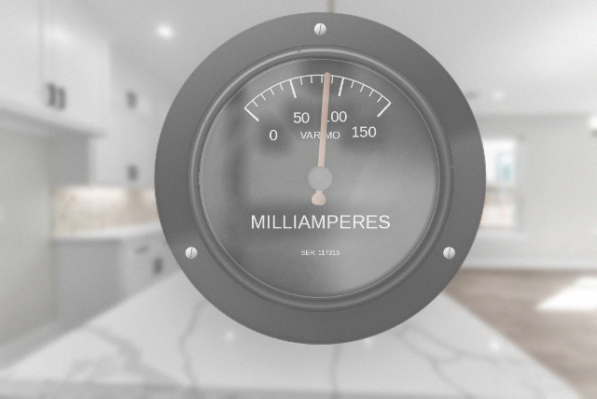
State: 85 (mA)
